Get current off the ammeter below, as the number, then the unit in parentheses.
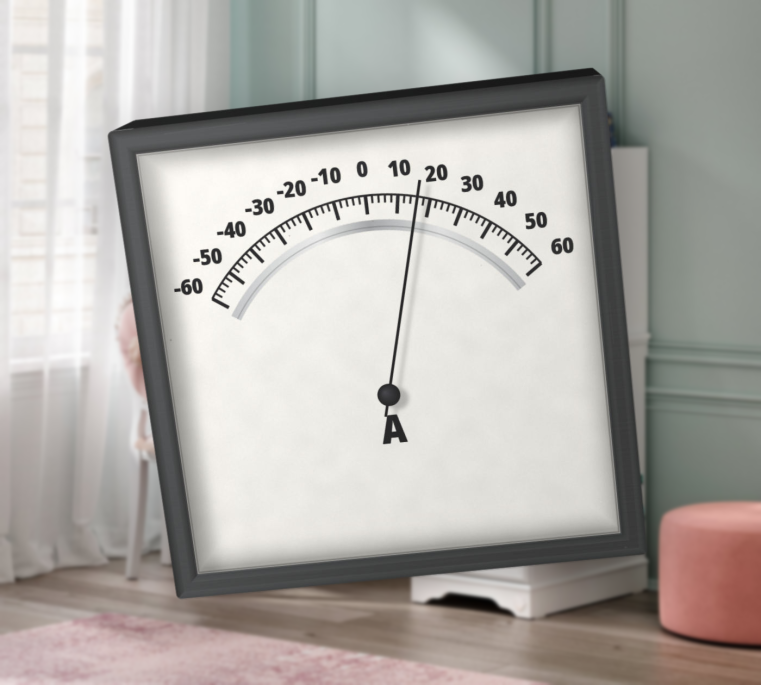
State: 16 (A)
